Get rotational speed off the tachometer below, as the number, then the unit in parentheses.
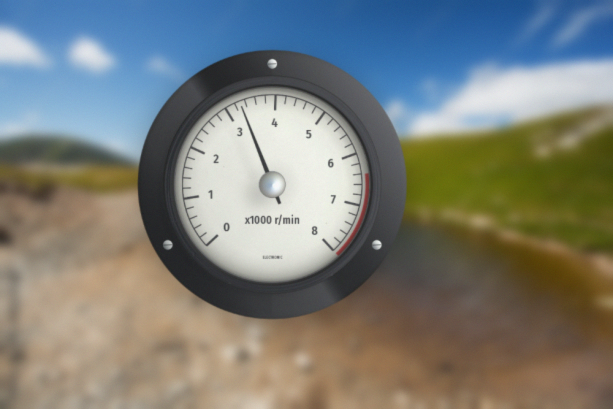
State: 3300 (rpm)
